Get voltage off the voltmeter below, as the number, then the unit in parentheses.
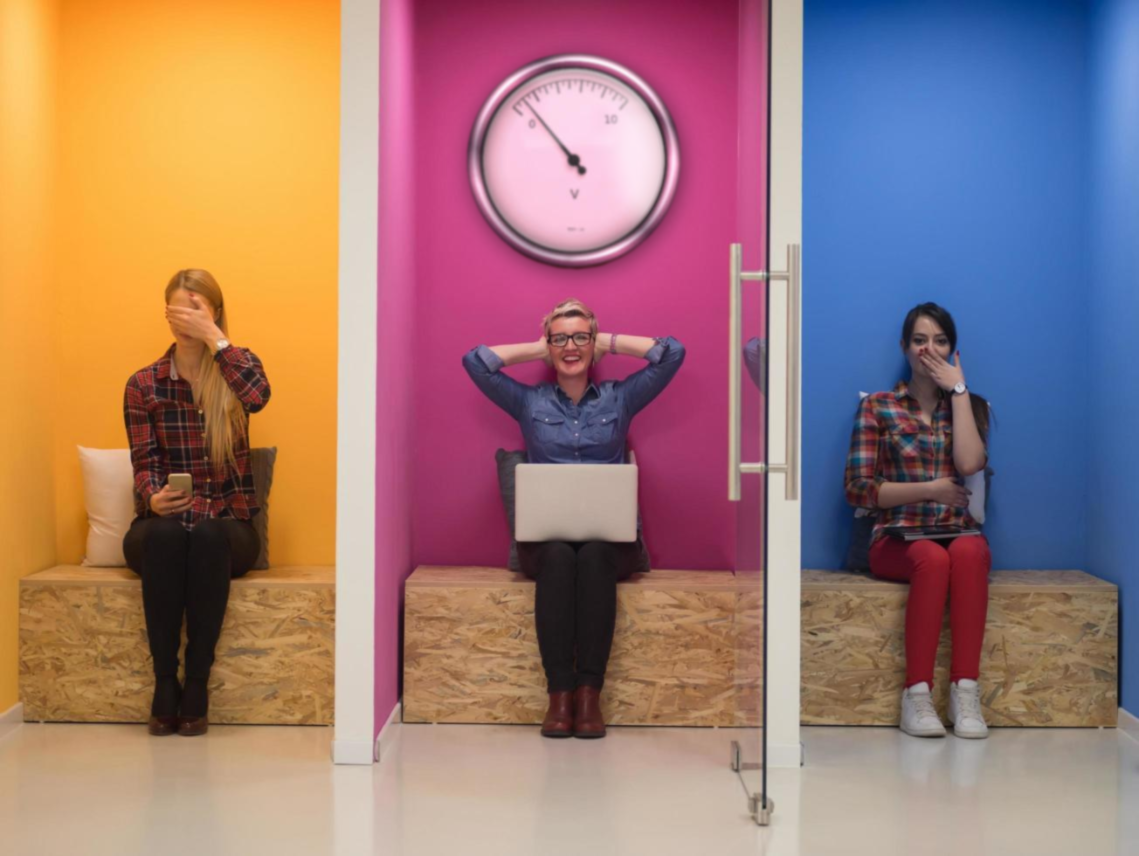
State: 1 (V)
